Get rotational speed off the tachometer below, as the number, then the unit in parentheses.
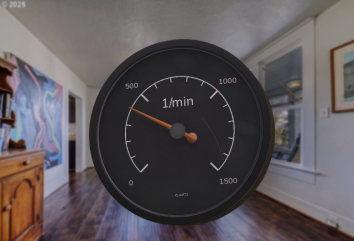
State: 400 (rpm)
